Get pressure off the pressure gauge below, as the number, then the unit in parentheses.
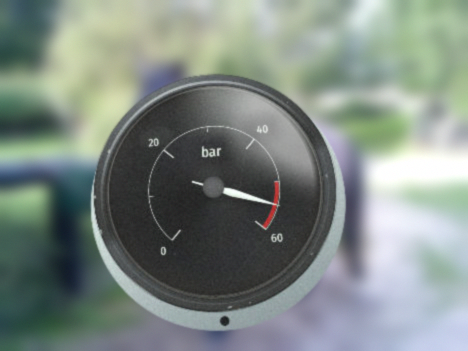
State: 55 (bar)
